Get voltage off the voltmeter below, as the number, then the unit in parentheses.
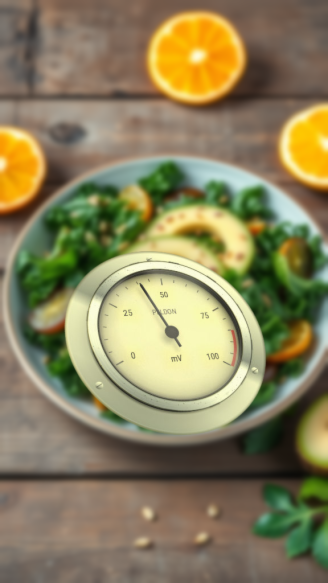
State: 40 (mV)
